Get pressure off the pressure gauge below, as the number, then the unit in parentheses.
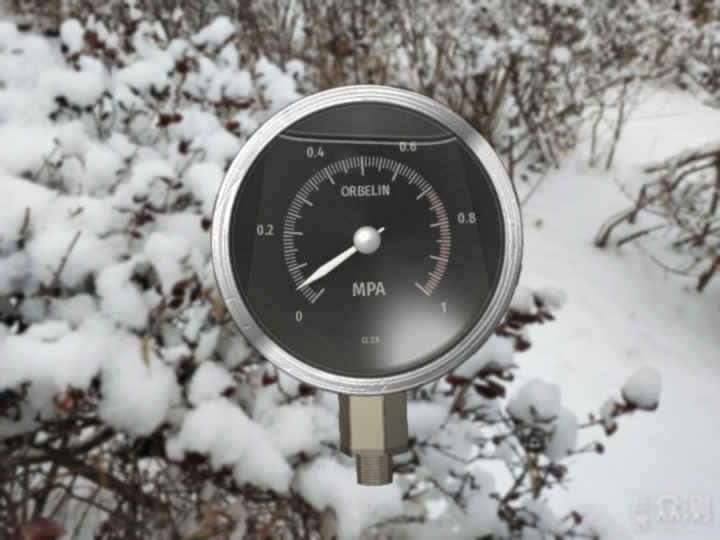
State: 0.05 (MPa)
